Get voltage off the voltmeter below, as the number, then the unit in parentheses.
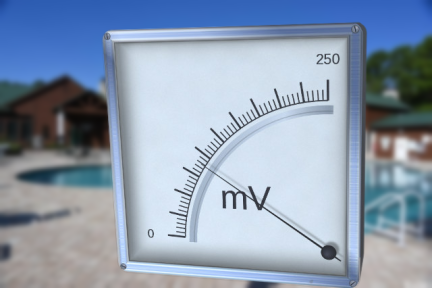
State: 90 (mV)
